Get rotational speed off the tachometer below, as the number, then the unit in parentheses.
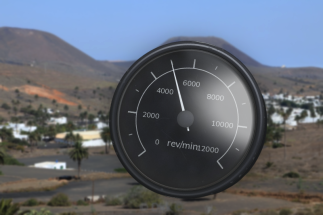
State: 5000 (rpm)
